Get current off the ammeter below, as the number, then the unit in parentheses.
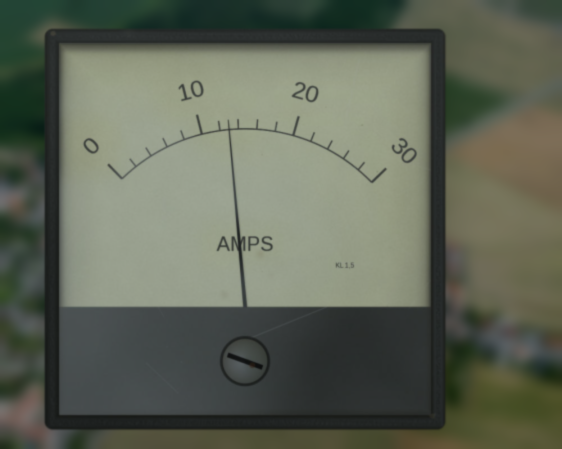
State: 13 (A)
